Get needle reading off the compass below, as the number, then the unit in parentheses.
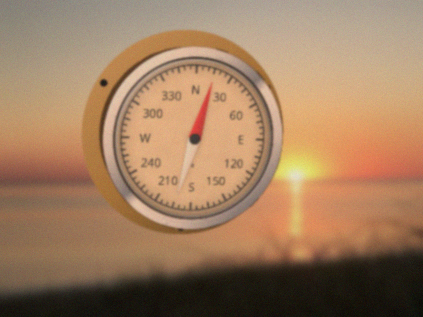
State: 15 (°)
